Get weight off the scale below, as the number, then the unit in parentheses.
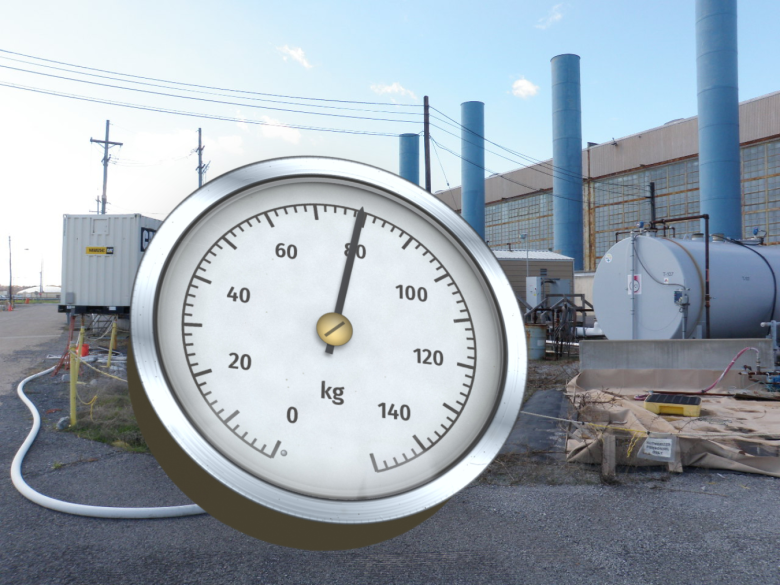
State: 79 (kg)
